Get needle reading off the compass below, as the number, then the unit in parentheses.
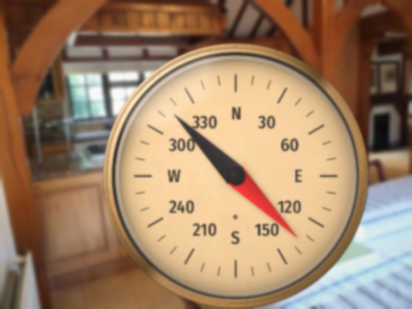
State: 135 (°)
